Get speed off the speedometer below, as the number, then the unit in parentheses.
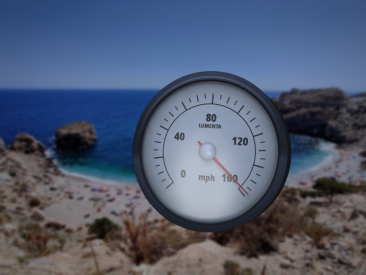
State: 157.5 (mph)
